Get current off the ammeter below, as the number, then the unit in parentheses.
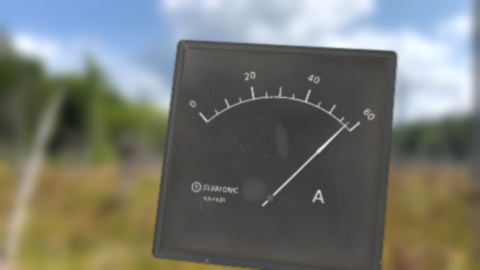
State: 57.5 (A)
